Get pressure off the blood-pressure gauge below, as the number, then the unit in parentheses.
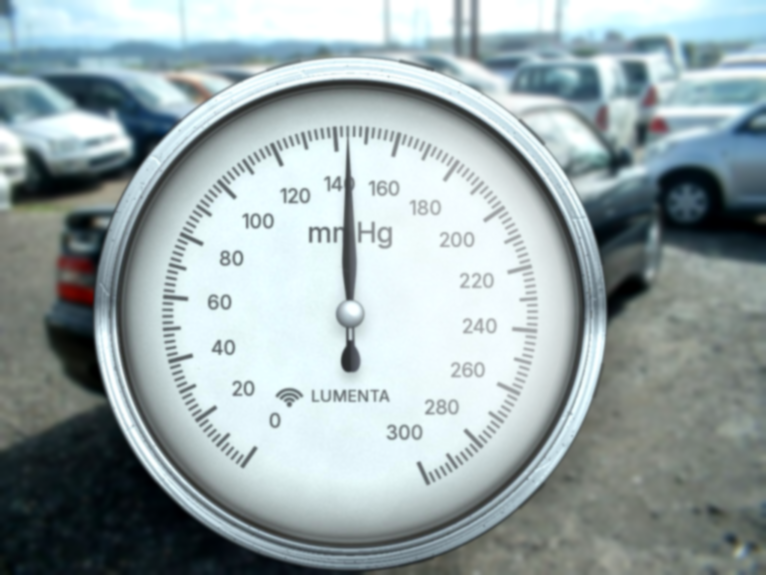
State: 144 (mmHg)
